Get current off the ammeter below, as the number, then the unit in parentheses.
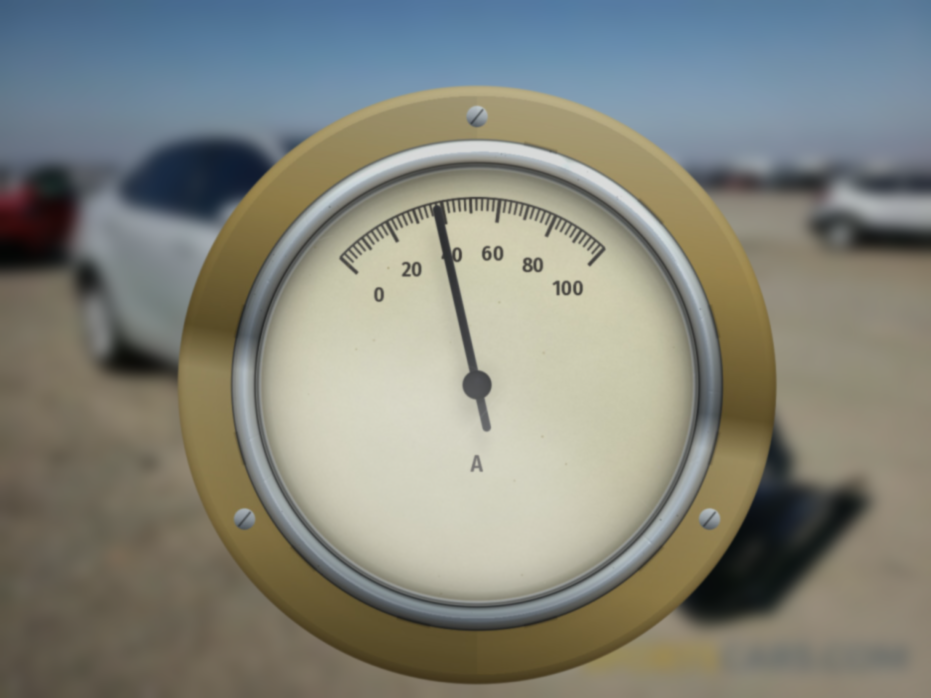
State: 38 (A)
